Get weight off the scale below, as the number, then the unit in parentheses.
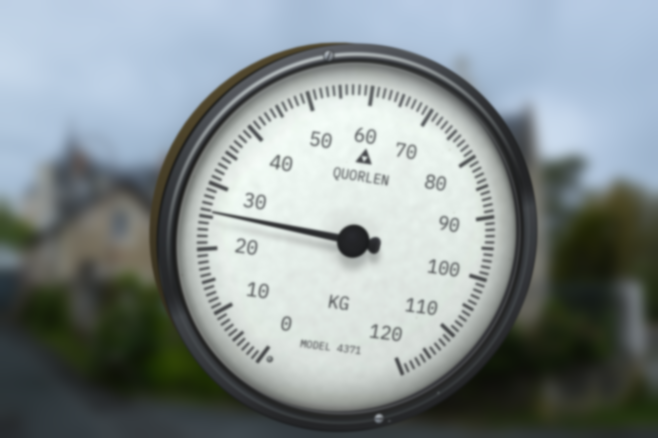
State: 26 (kg)
